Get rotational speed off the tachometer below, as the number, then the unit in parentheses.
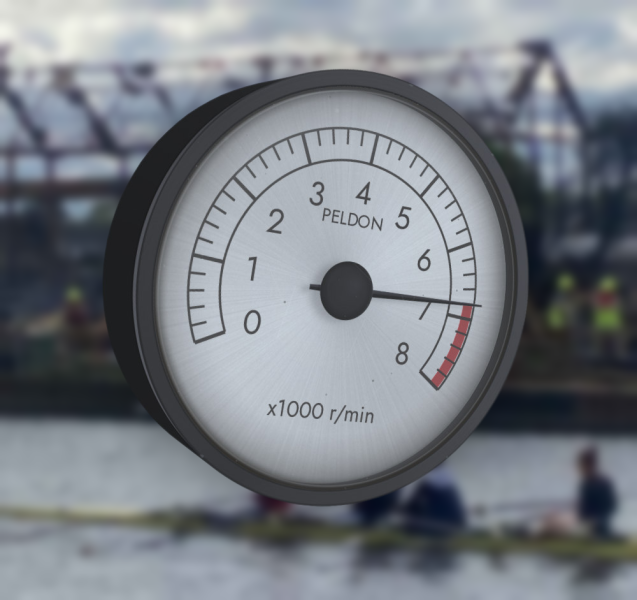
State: 6800 (rpm)
